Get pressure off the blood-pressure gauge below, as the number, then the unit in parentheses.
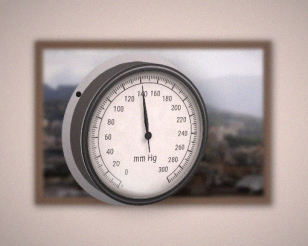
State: 140 (mmHg)
